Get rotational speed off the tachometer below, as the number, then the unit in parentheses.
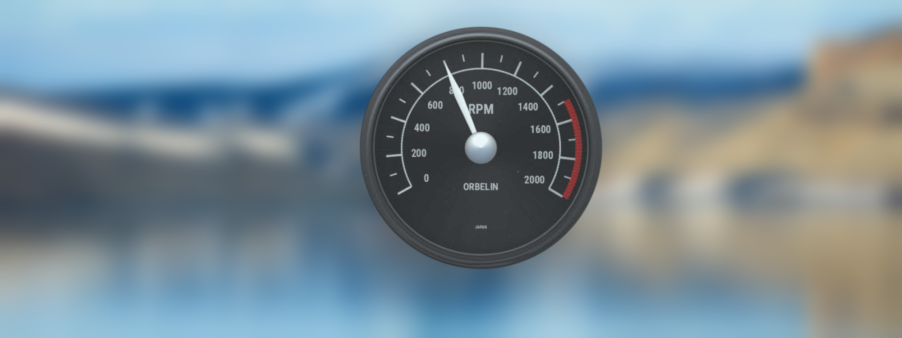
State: 800 (rpm)
